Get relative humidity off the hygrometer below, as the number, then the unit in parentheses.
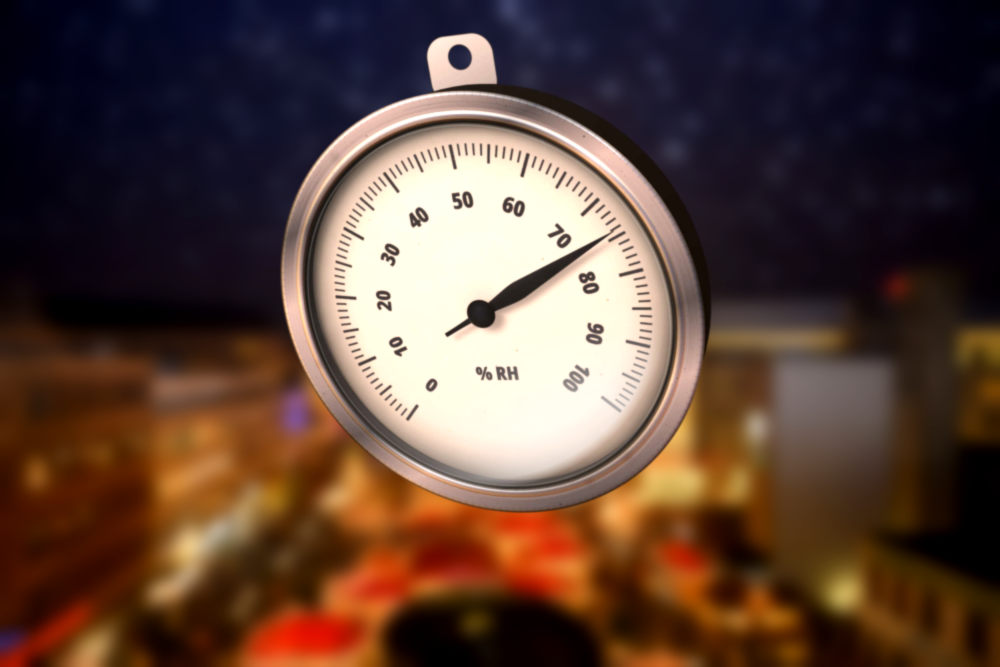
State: 74 (%)
